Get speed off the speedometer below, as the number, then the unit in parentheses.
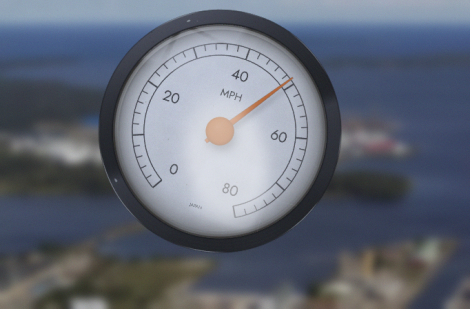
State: 49 (mph)
